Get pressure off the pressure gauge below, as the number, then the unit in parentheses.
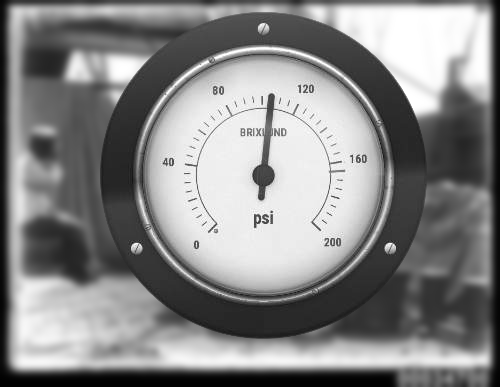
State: 105 (psi)
